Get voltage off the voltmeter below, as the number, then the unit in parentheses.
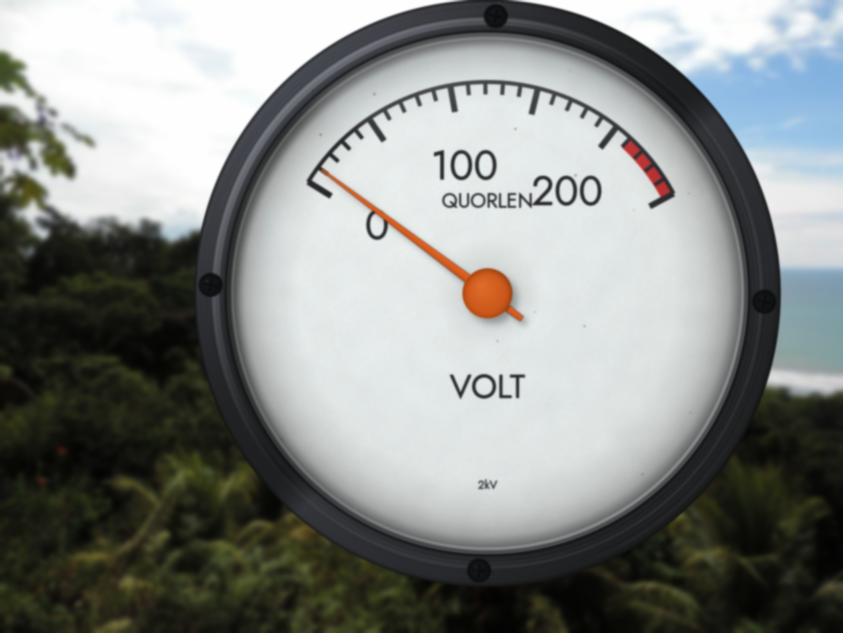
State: 10 (V)
